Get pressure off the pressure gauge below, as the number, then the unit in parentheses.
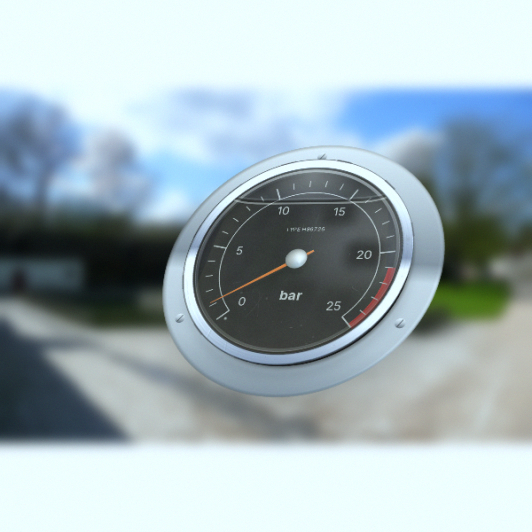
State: 1 (bar)
